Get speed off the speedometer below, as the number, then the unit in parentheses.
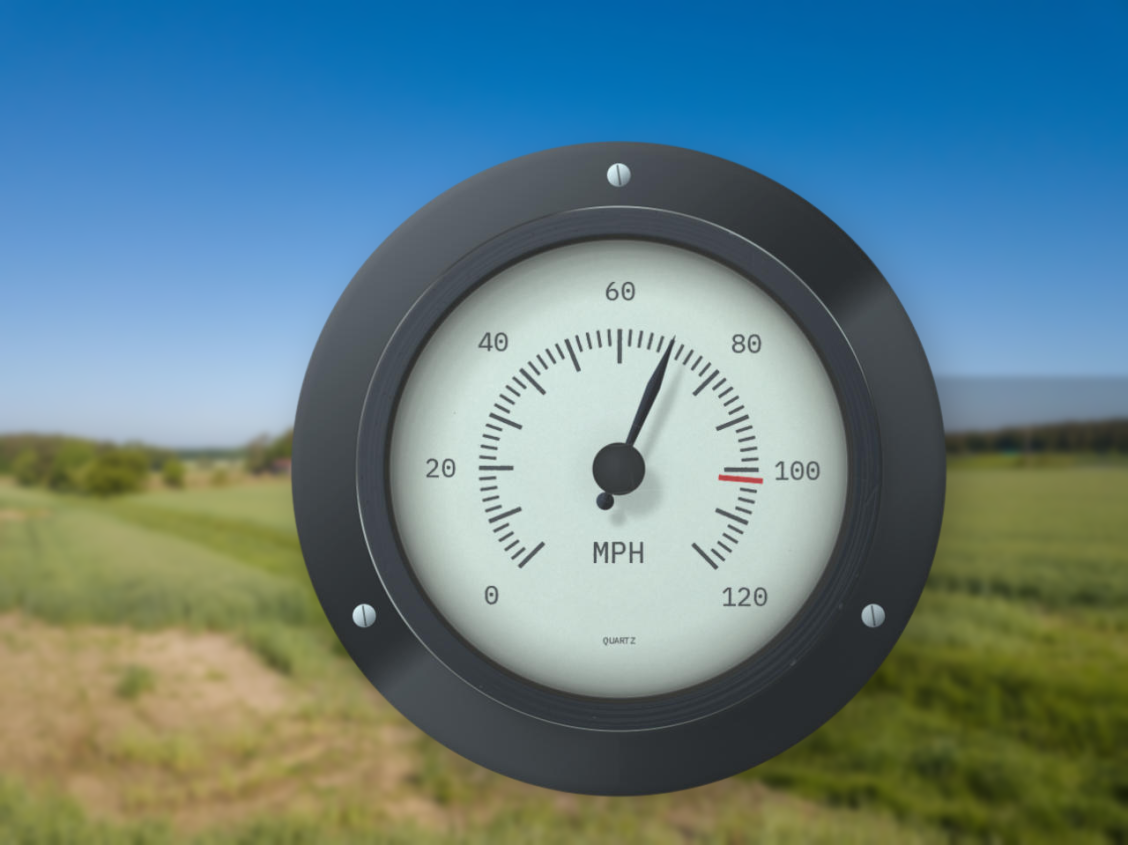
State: 70 (mph)
